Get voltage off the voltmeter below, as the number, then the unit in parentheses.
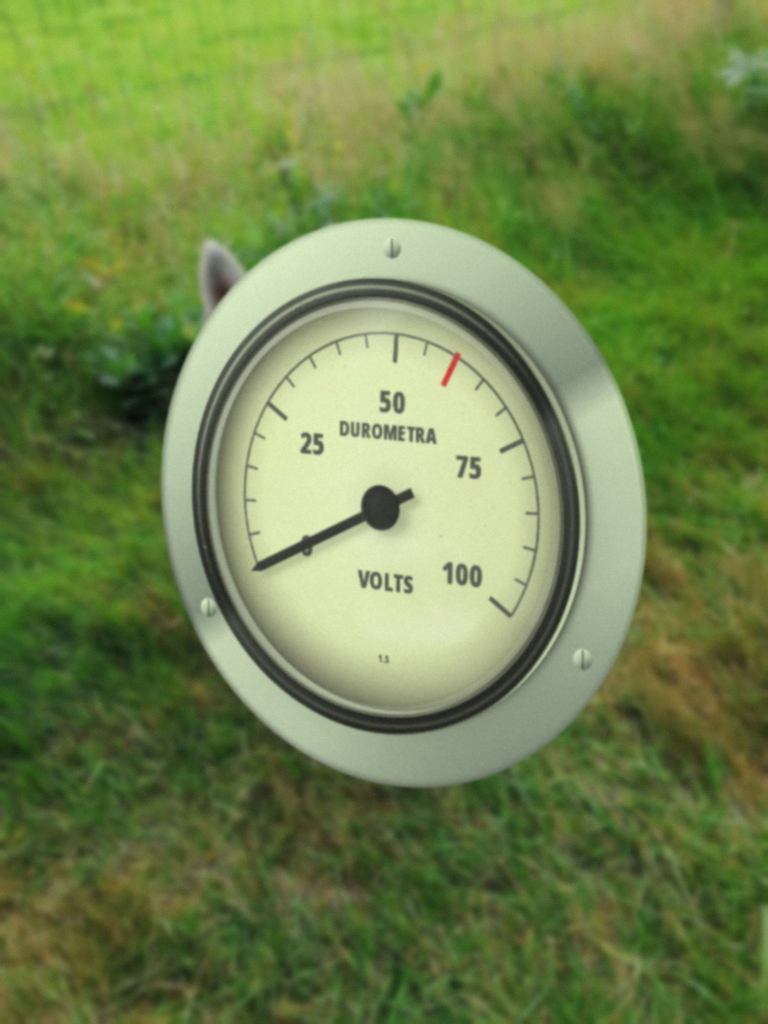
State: 0 (V)
